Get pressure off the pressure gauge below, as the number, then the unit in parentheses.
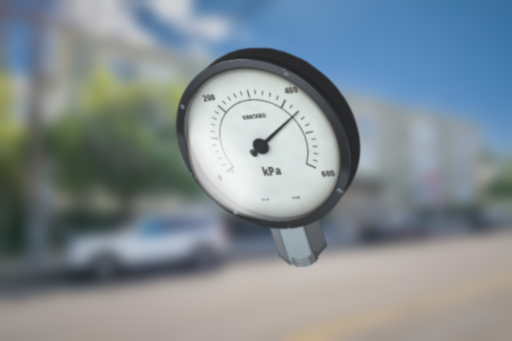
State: 440 (kPa)
